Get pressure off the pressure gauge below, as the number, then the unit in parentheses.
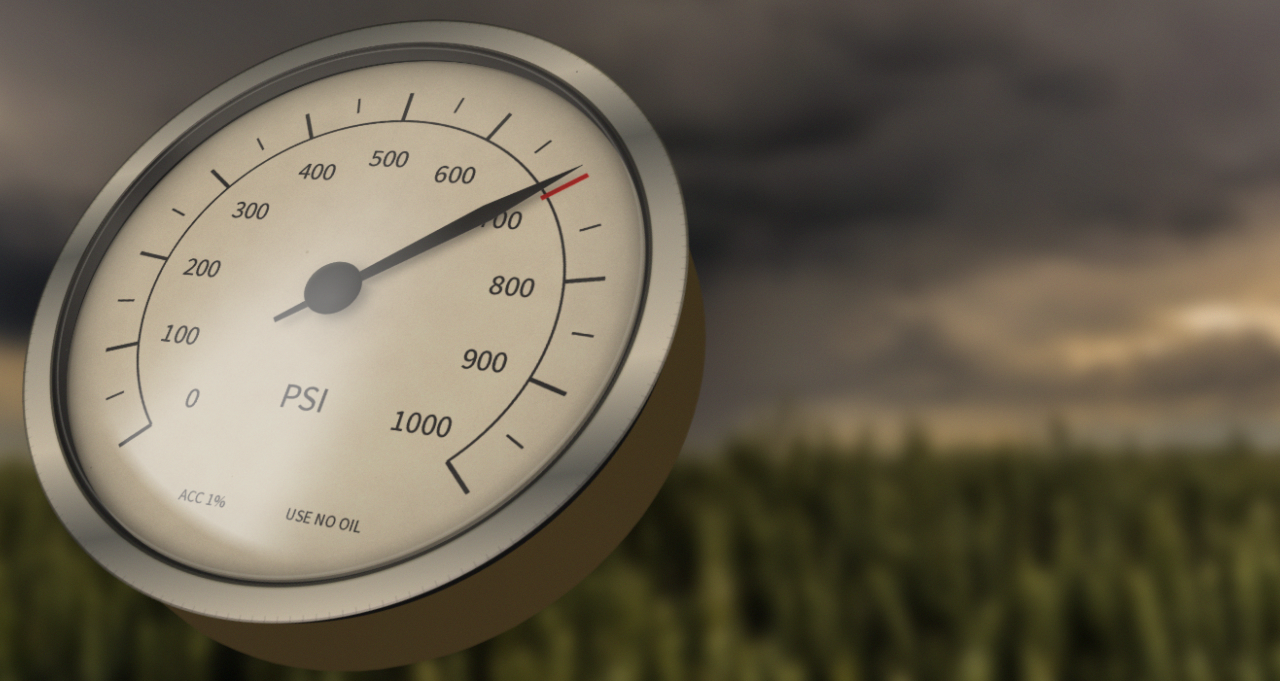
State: 700 (psi)
